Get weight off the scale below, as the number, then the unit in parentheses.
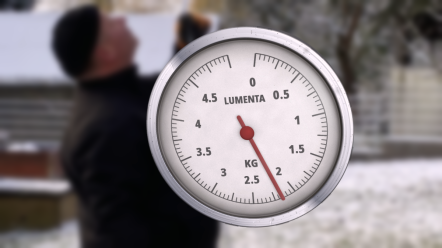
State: 2.15 (kg)
